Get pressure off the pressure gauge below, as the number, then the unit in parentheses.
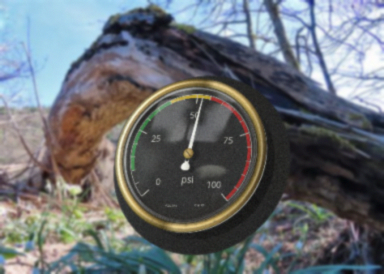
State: 52.5 (psi)
